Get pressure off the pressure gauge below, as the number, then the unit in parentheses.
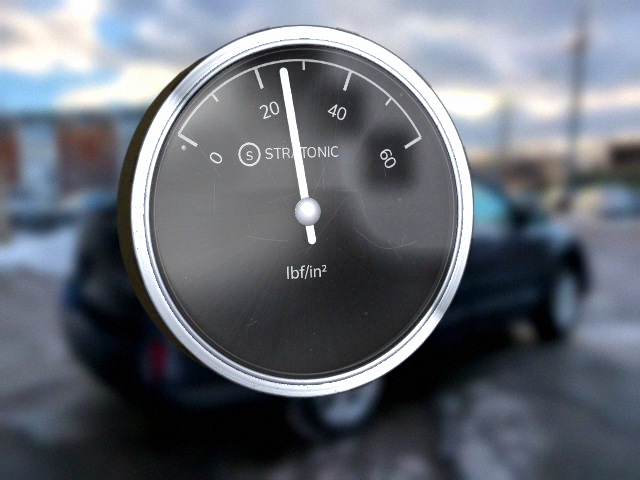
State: 25 (psi)
